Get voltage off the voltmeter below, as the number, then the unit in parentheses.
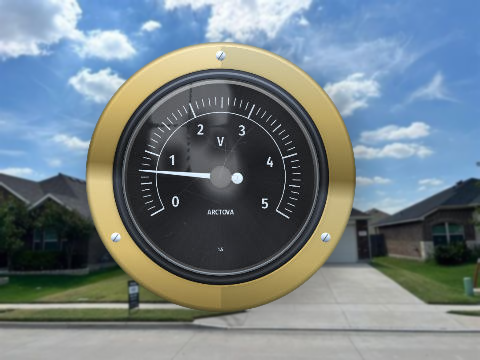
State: 0.7 (V)
